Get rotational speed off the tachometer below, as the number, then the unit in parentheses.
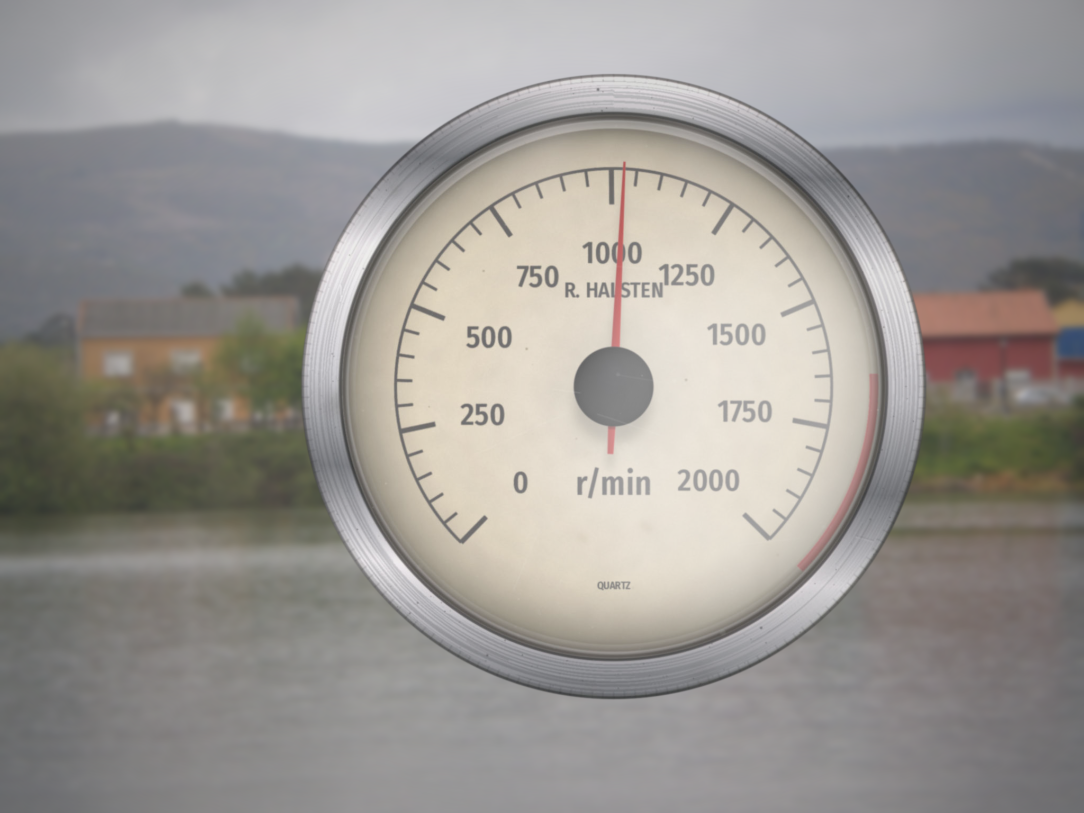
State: 1025 (rpm)
